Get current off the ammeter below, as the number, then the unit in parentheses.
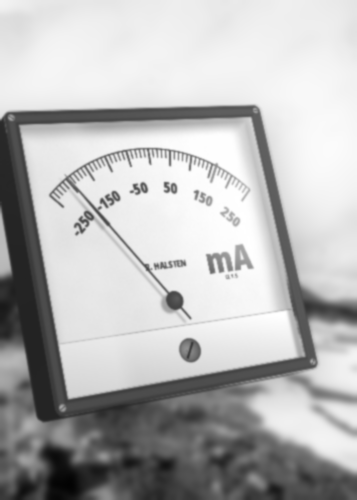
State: -200 (mA)
